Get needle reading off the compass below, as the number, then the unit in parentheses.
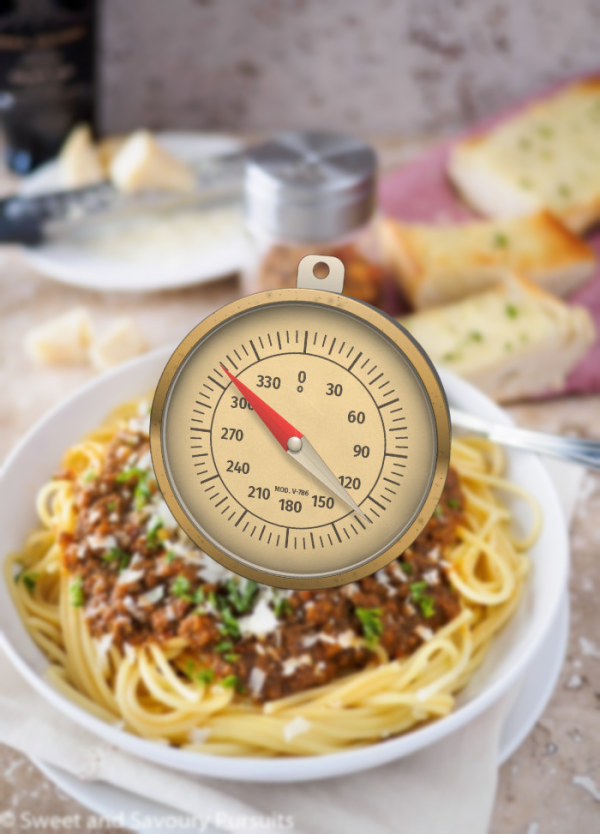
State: 310 (°)
